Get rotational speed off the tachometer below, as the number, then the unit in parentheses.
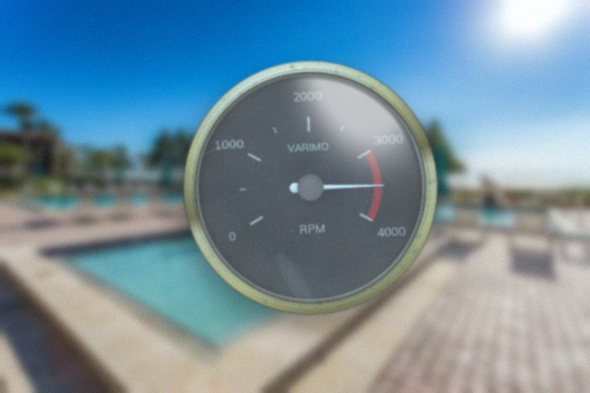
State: 3500 (rpm)
